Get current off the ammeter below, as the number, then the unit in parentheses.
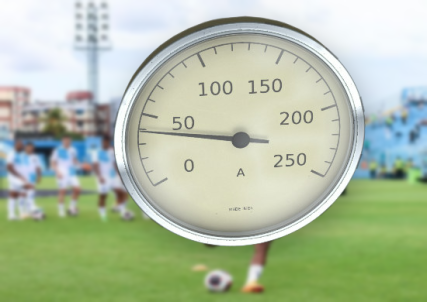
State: 40 (A)
